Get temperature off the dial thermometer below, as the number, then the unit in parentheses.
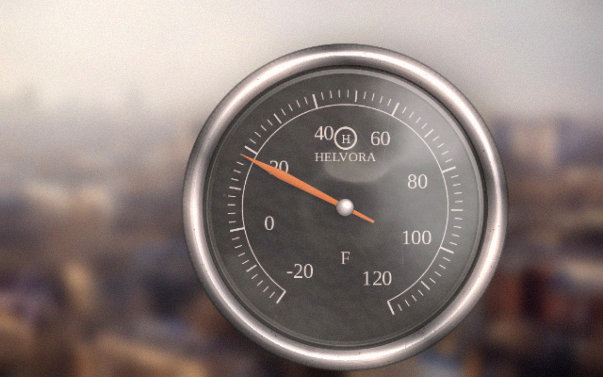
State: 18 (°F)
